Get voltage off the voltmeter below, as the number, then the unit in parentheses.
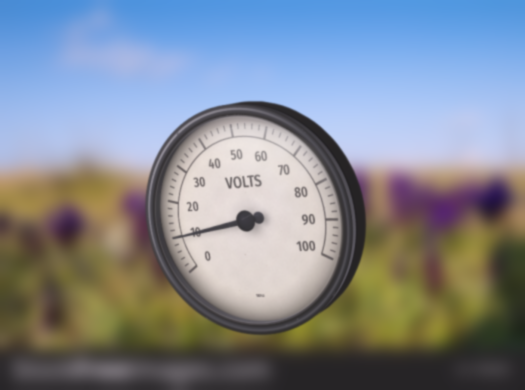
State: 10 (V)
